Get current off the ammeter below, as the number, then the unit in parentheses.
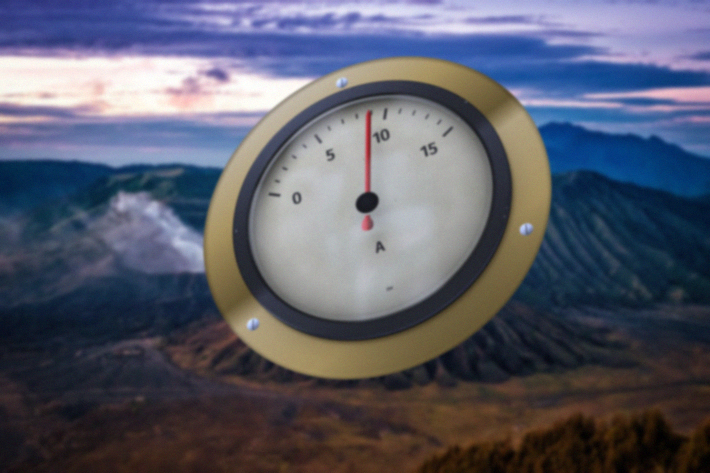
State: 9 (A)
